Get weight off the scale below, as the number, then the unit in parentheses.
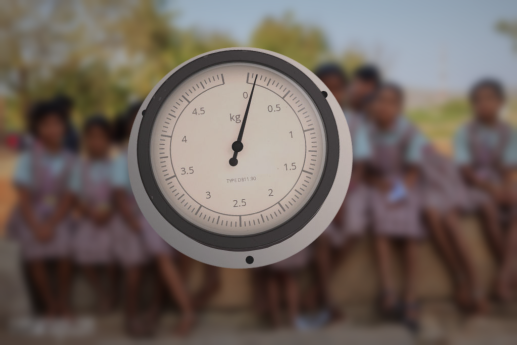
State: 0.1 (kg)
